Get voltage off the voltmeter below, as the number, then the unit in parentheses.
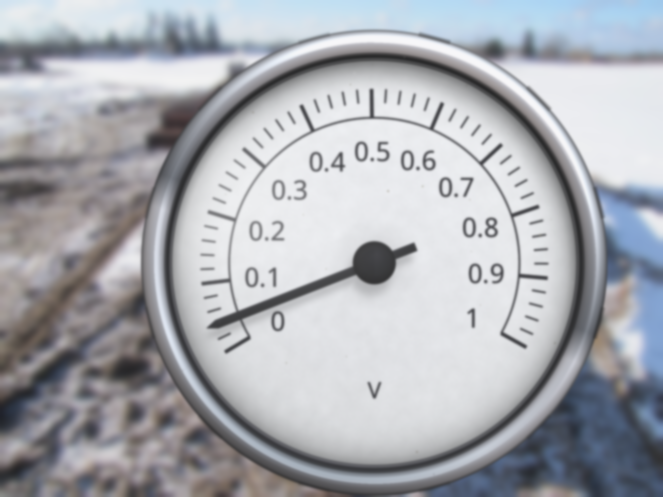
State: 0.04 (V)
